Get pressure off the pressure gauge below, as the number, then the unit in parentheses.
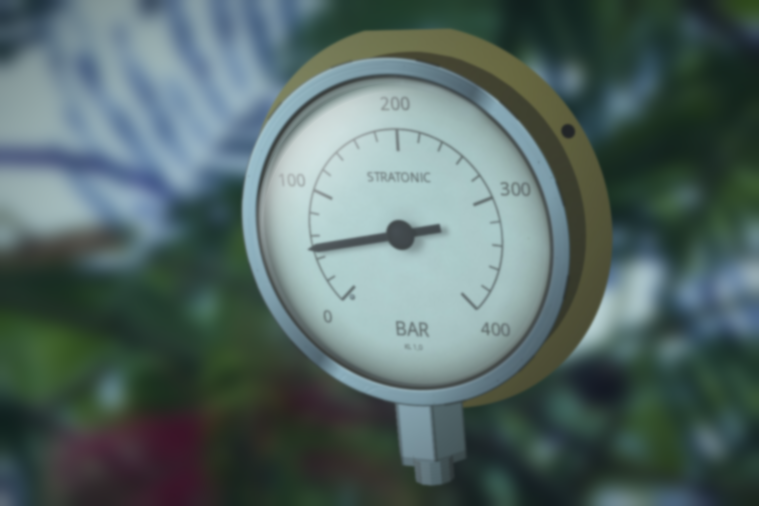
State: 50 (bar)
